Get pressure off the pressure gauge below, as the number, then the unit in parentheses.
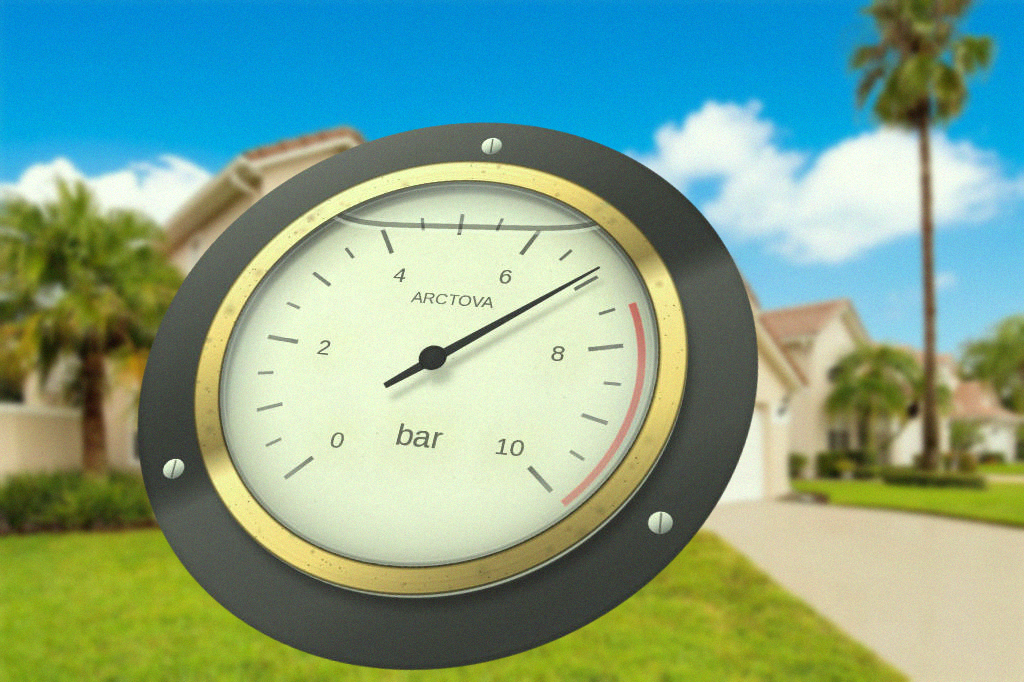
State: 7 (bar)
